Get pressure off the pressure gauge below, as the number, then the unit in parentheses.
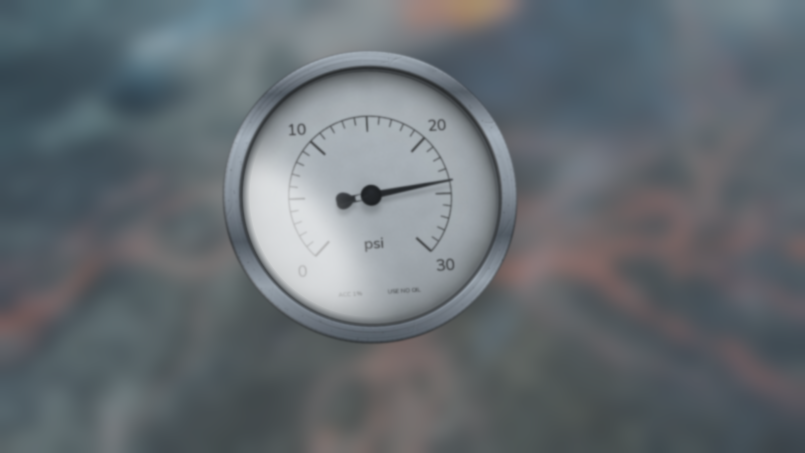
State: 24 (psi)
